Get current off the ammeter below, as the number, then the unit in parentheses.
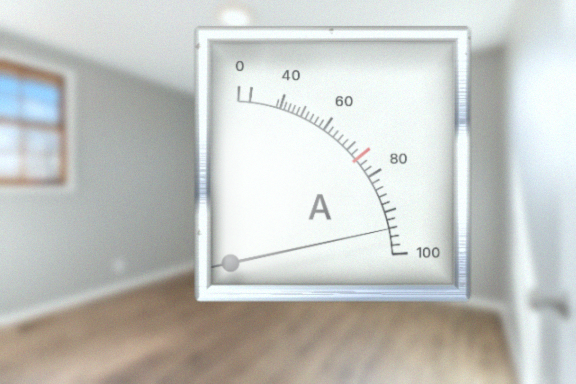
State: 94 (A)
